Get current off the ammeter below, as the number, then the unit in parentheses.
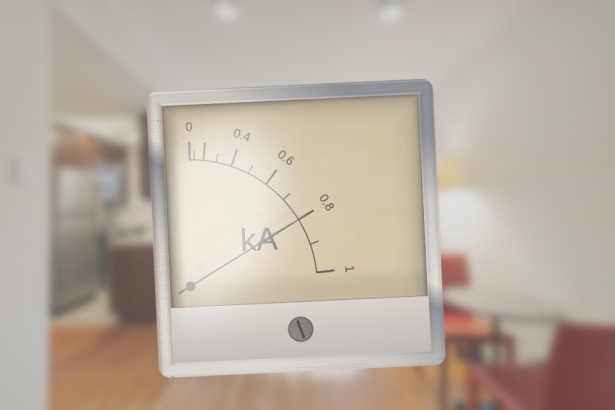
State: 0.8 (kA)
